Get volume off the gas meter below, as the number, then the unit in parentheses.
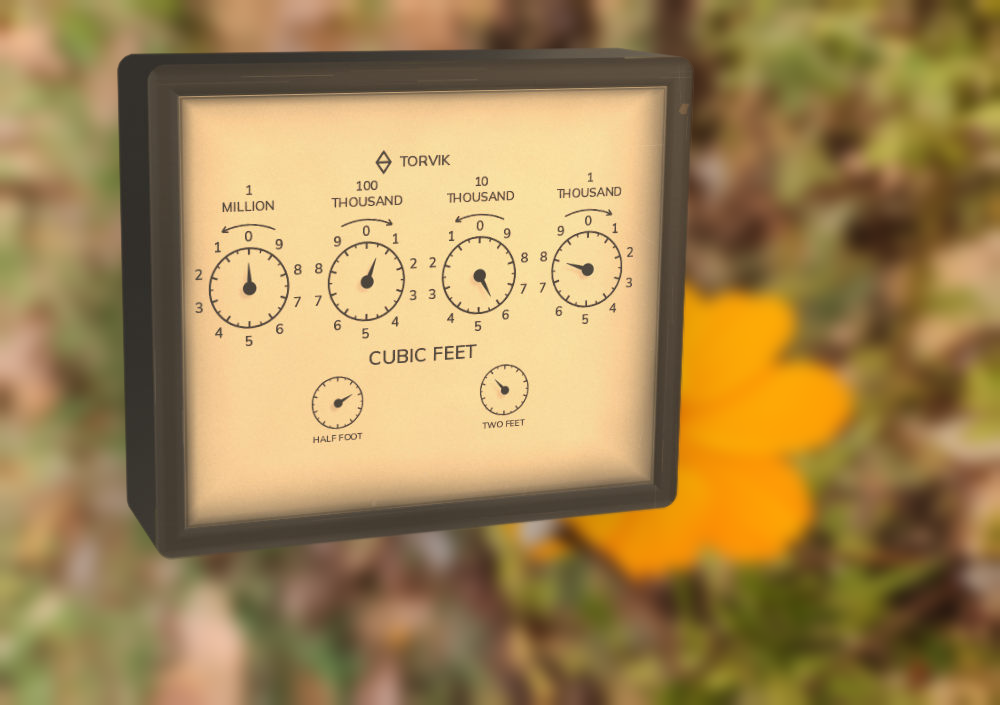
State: 5800 (ft³)
